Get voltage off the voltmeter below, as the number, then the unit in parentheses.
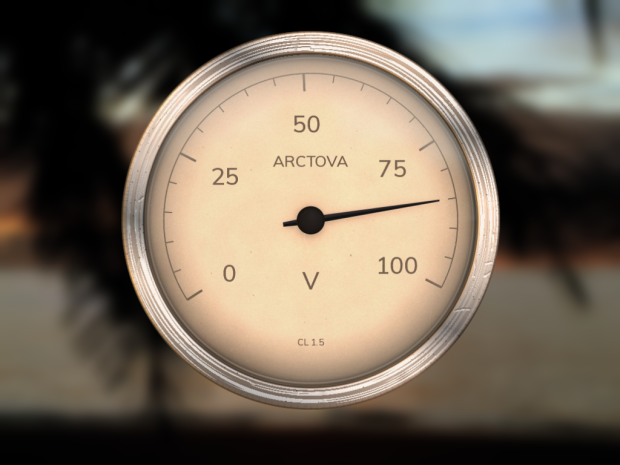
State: 85 (V)
